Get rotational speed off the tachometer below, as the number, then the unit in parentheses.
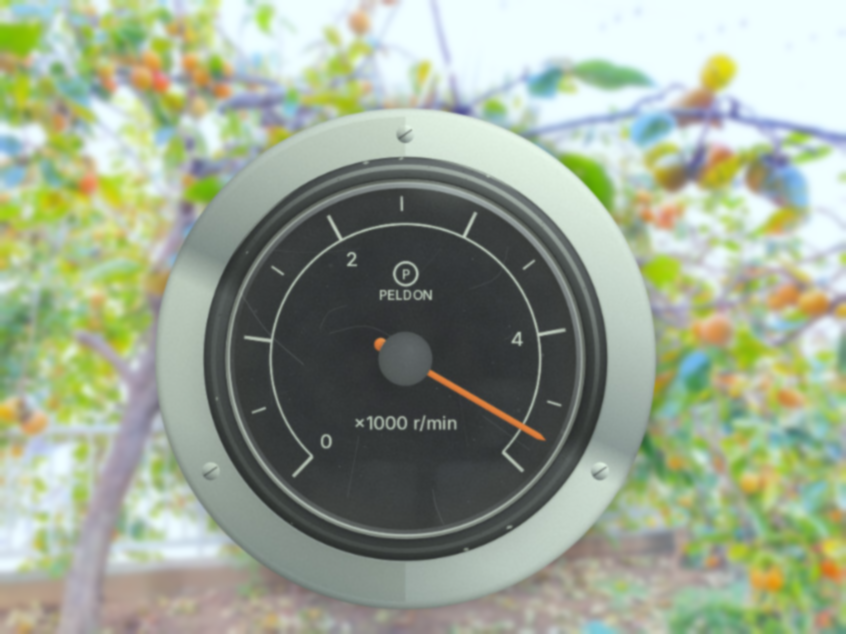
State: 4750 (rpm)
